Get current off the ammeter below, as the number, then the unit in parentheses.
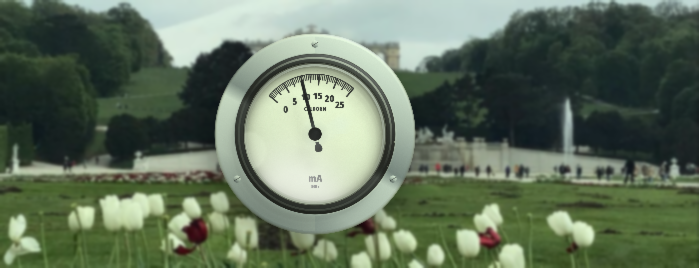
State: 10 (mA)
